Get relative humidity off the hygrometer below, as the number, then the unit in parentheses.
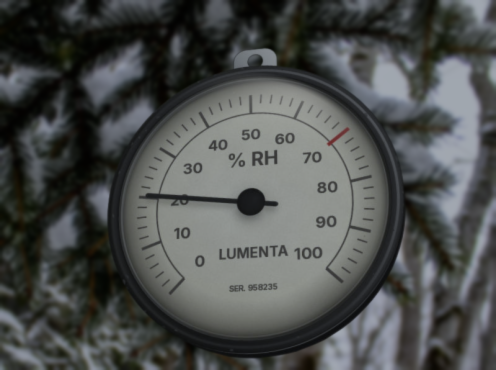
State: 20 (%)
